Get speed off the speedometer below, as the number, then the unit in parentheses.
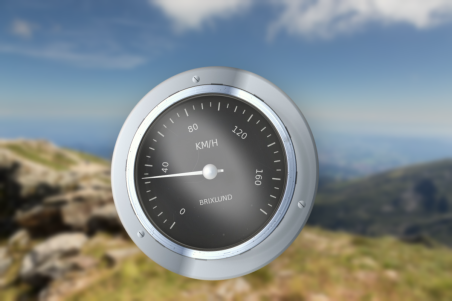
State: 32.5 (km/h)
